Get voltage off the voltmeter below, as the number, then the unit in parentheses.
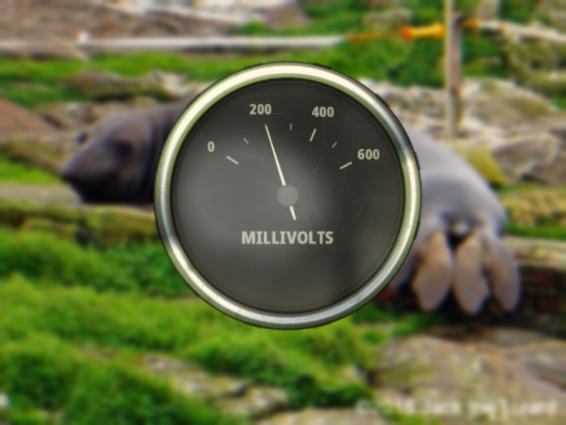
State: 200 (mV)
